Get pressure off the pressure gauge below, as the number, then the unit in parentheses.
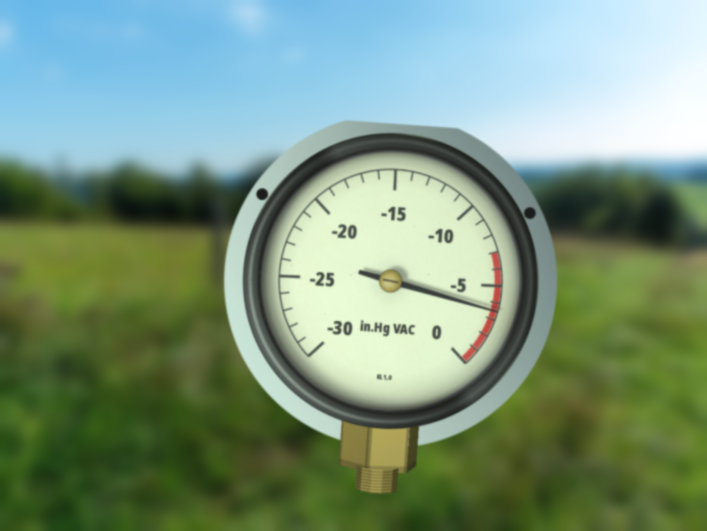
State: -3.5 (inHg)
